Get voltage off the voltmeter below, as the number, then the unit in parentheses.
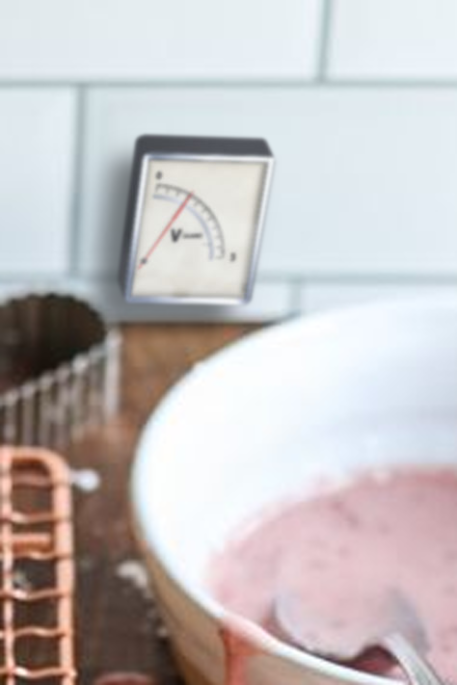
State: 1.5 (V)
